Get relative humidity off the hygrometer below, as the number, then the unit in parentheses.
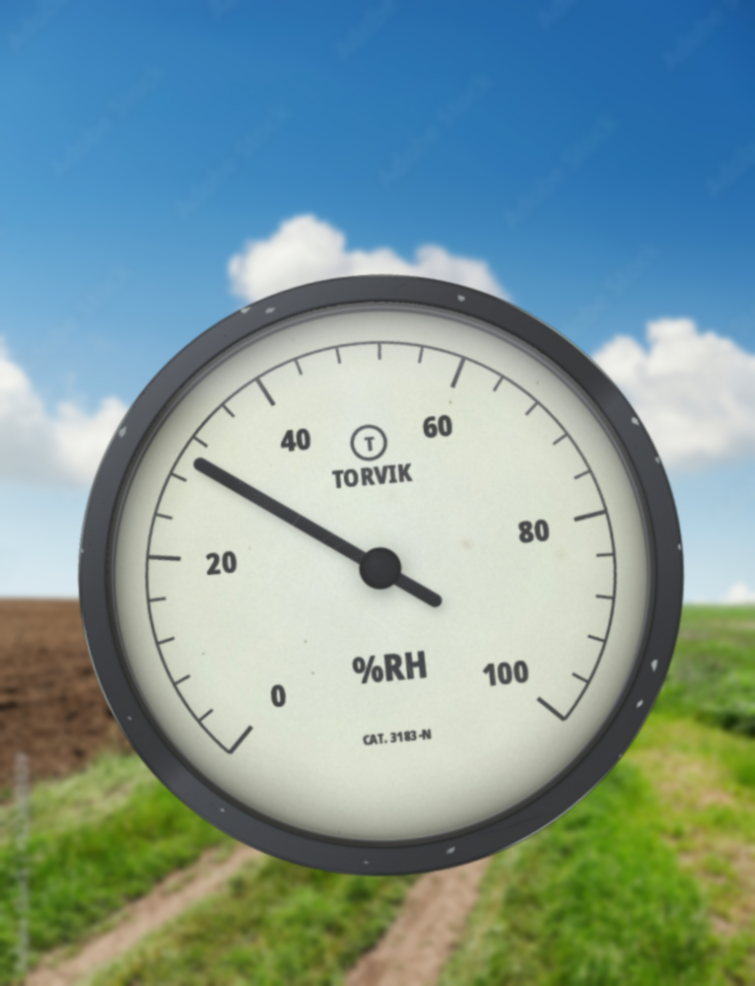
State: 30 (%)
